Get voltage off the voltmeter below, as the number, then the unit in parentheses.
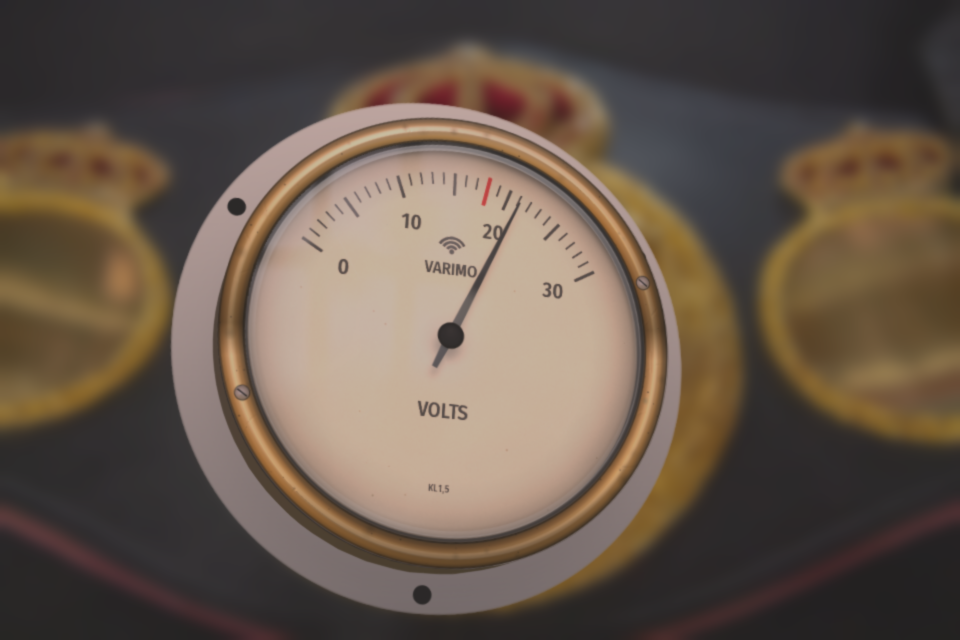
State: 21 (V)
